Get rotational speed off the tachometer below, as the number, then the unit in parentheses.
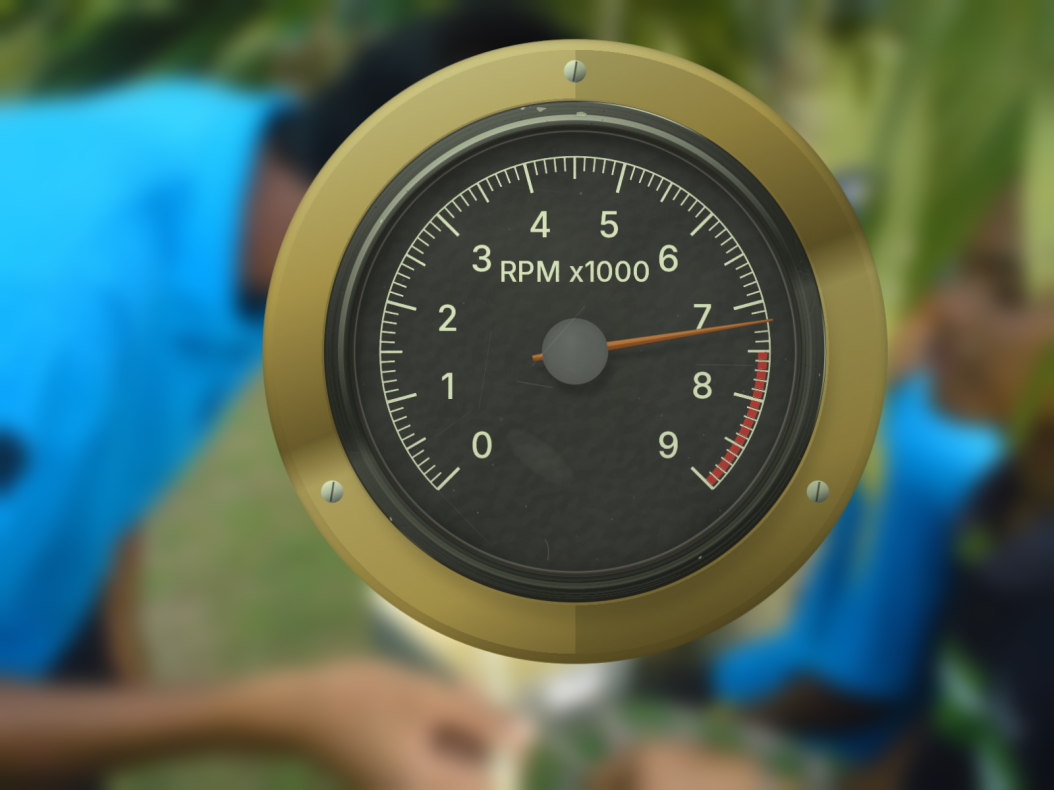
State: 7200 (rpm)
